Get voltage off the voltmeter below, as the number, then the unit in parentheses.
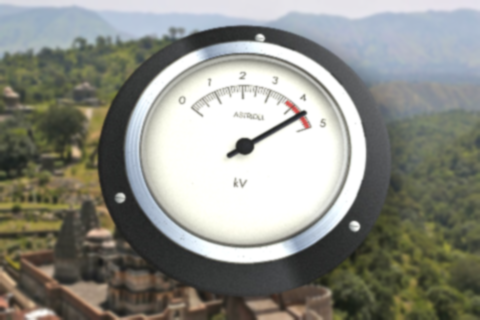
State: 4.5 (kV)
